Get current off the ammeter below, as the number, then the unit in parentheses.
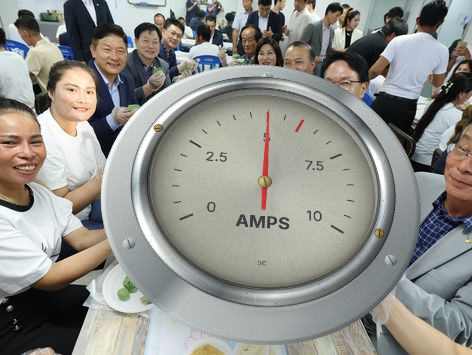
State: 5 (A)
